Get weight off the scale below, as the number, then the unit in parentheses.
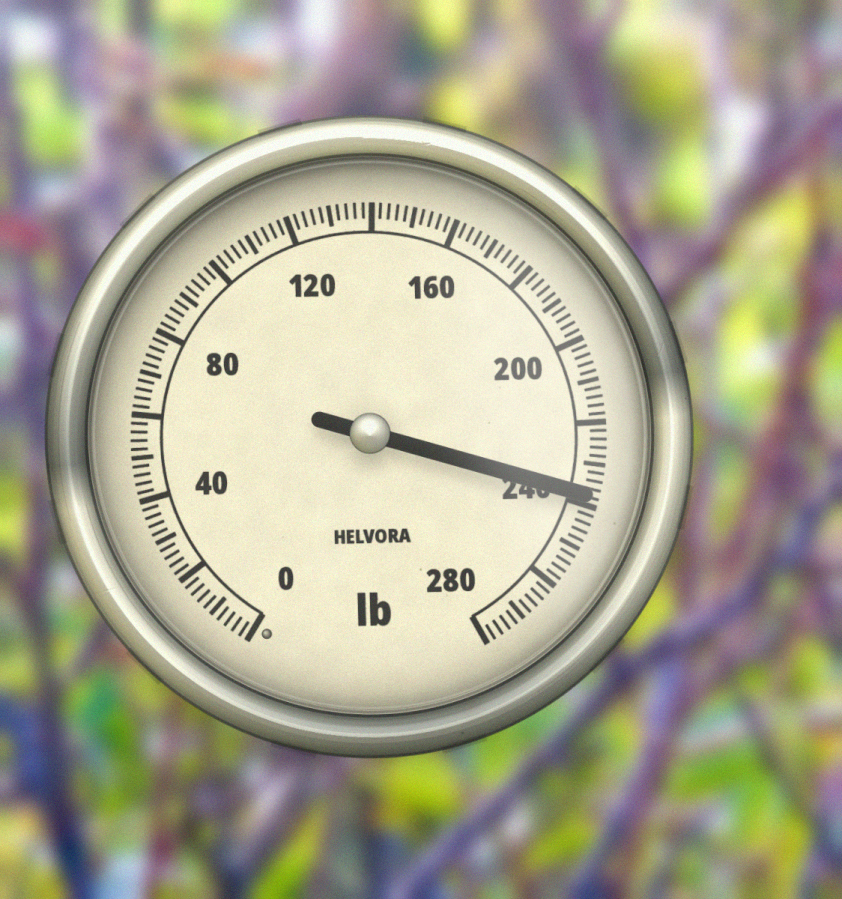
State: 238 (lb)
